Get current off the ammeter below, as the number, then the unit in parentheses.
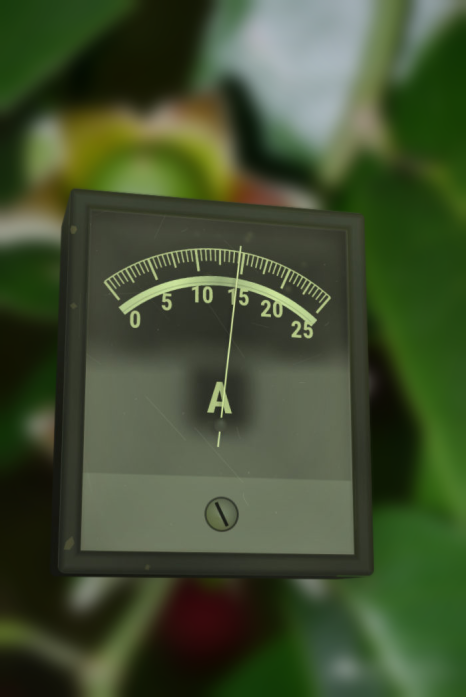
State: 14.5 (A)
